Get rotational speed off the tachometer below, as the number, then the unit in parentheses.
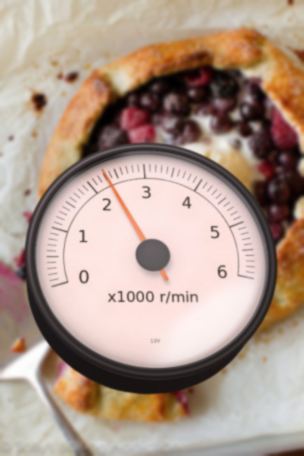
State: 2300 (rpm)
